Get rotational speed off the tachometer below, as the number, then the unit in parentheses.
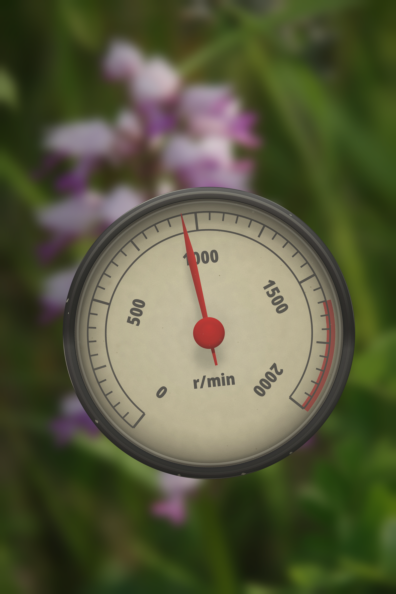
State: 950 (rpm)
